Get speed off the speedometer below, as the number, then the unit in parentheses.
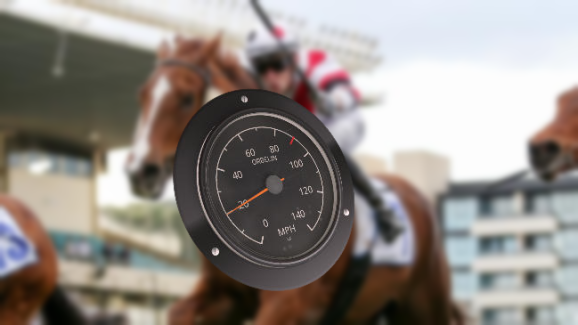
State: 20 (mph)
